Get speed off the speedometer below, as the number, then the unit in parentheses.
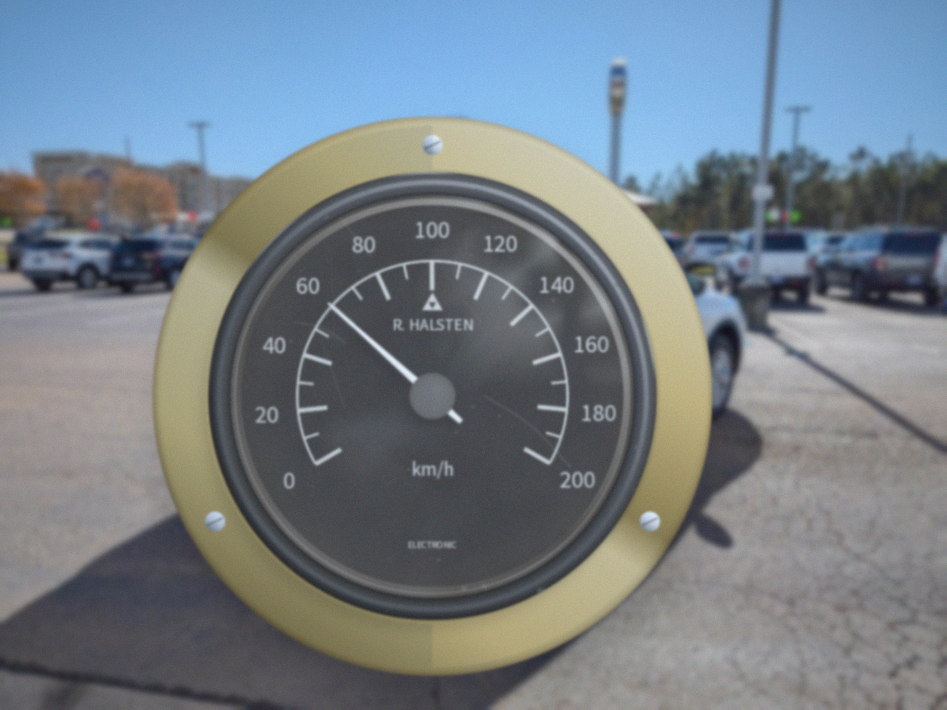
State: 60 (km/h)
